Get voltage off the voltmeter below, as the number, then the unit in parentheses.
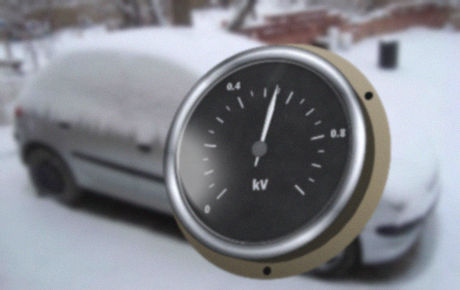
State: 0.55 (kV)
